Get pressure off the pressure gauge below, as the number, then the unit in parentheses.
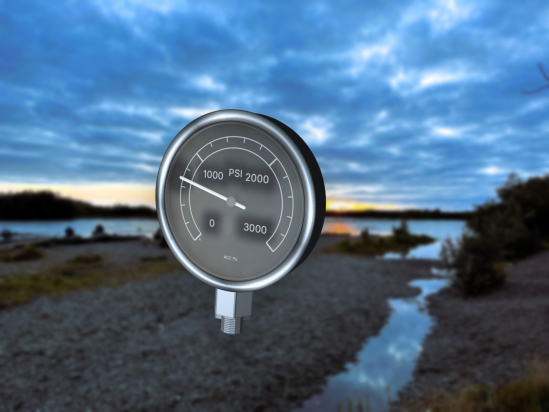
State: 700 (psi)
